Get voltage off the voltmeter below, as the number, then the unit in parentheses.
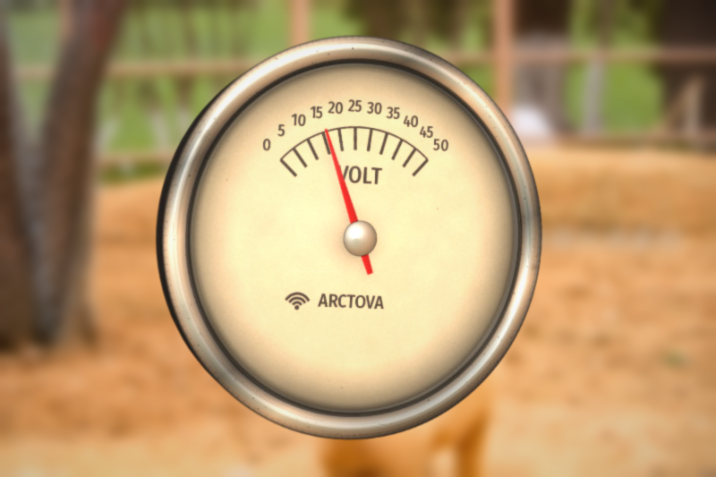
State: 15 (V)
